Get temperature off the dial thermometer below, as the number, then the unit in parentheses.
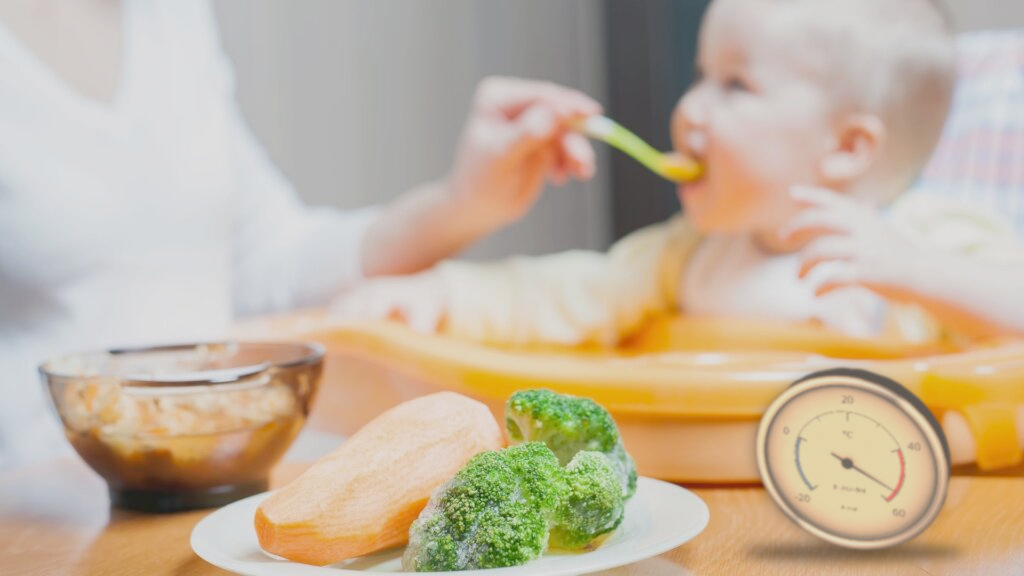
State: 55 (°C)
